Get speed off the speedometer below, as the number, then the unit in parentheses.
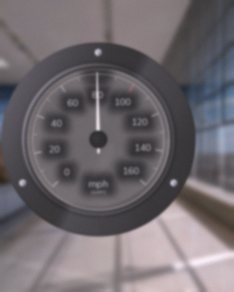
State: 80 (mph)
